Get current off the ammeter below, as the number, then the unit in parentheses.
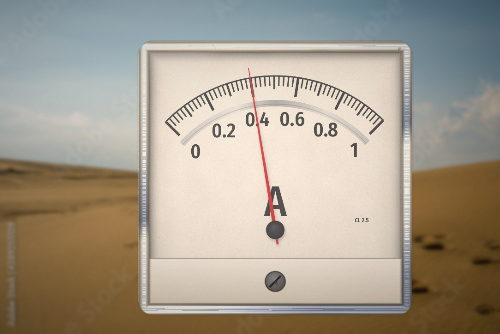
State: 0.4 (A)
